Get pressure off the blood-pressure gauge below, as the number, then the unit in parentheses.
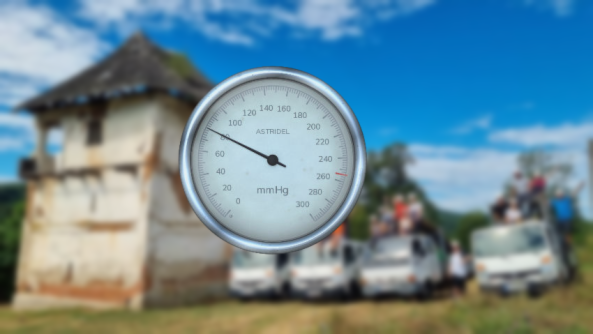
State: 80 (mmHg)
